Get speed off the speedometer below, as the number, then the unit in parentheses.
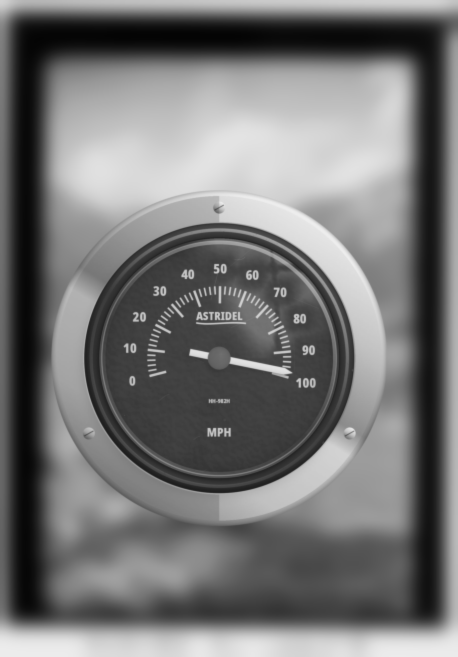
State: 98 (mph)
